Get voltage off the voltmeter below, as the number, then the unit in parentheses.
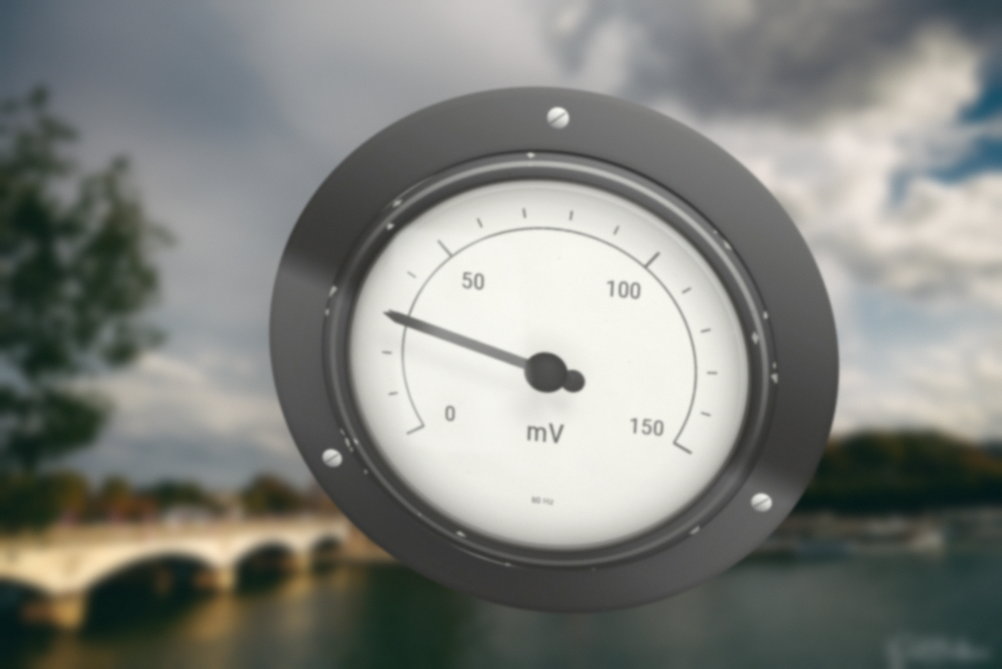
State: 30 (mV)
